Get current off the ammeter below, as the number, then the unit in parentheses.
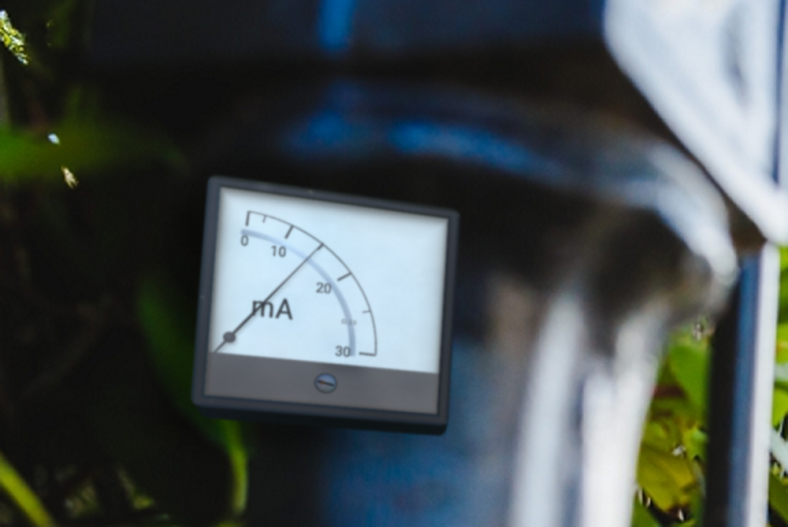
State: 15 (mA)
